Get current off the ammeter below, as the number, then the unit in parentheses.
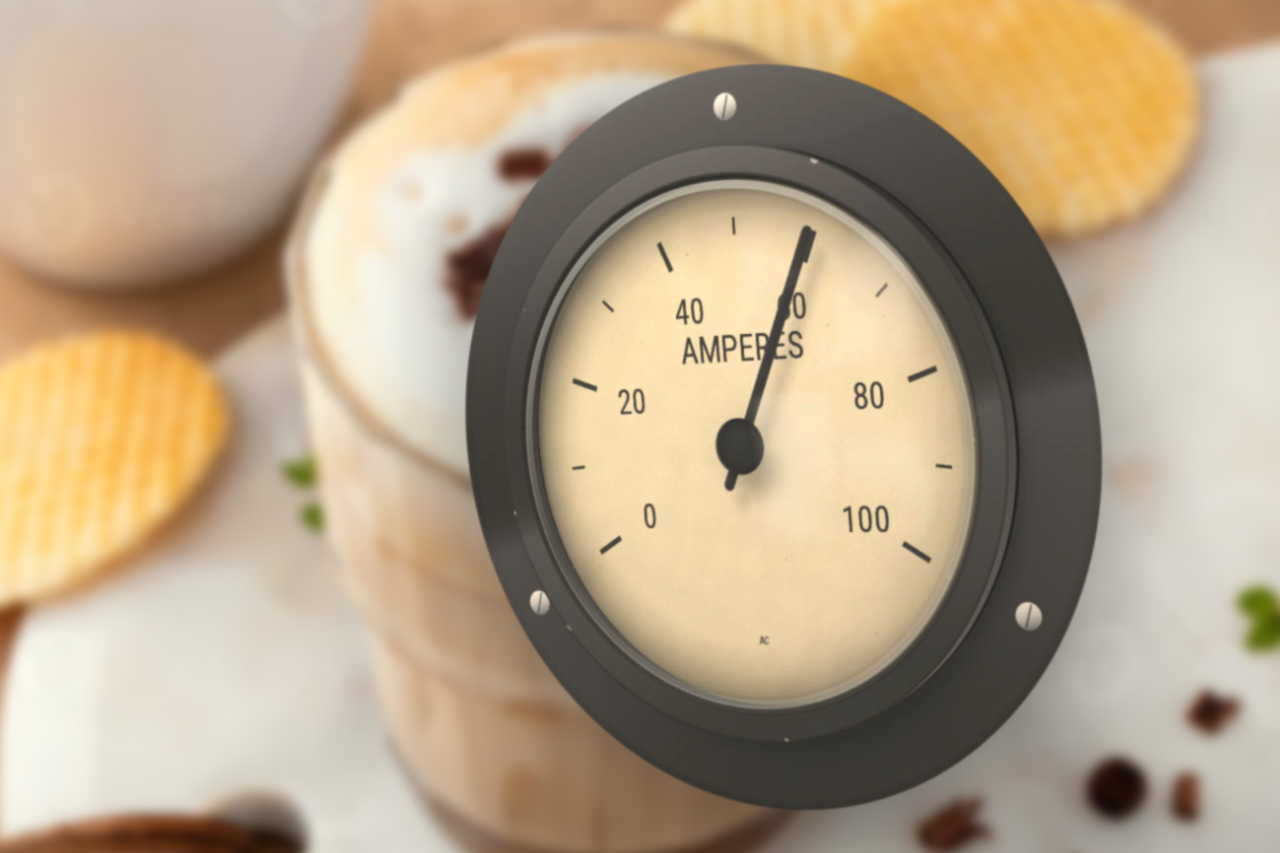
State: 60 (A)
